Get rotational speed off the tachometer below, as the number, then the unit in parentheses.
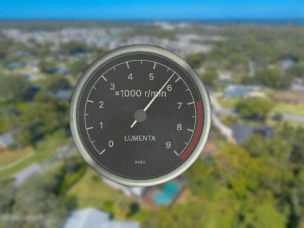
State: 5750 (rpm)
